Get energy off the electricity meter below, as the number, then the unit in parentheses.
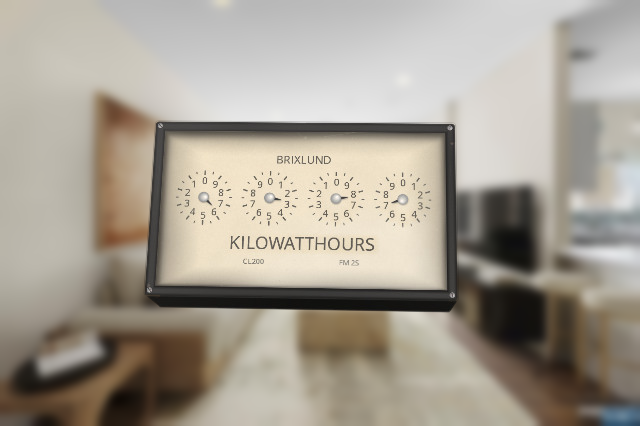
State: 6277 (kWh)
